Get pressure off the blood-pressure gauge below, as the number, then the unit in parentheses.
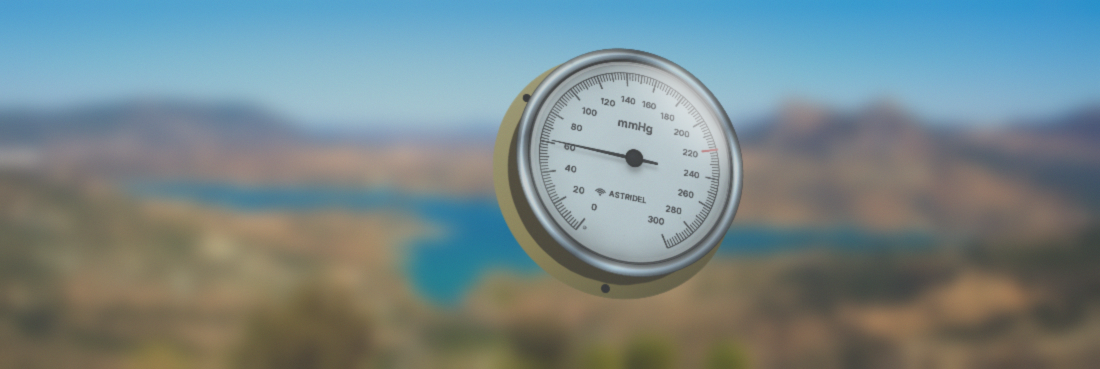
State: 60 (mmHg)
